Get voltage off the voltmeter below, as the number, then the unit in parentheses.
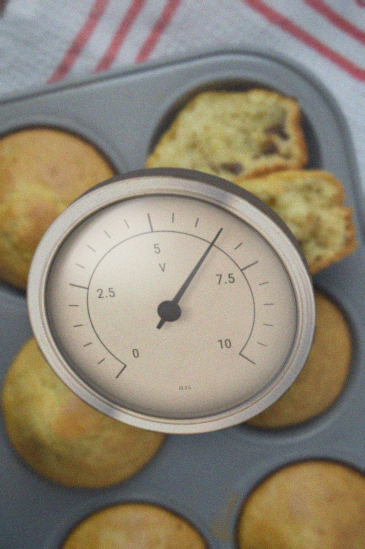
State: 6.5 (V)
